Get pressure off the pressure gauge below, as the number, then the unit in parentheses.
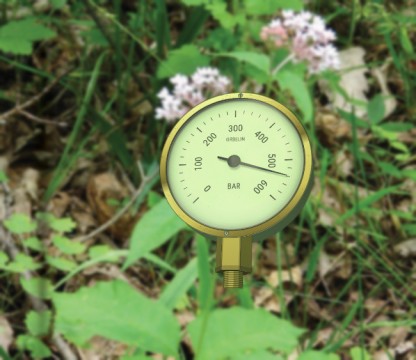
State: 540 (bar)
